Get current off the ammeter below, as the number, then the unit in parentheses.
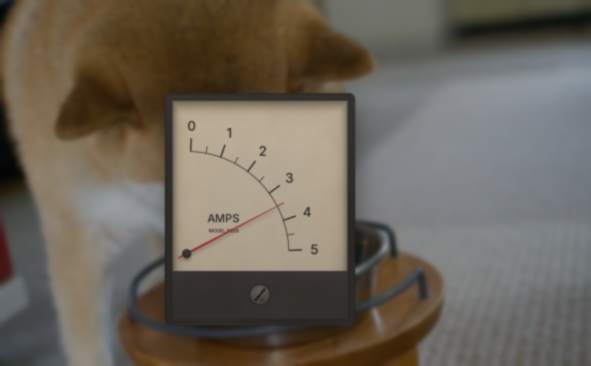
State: 3.5 (A)
